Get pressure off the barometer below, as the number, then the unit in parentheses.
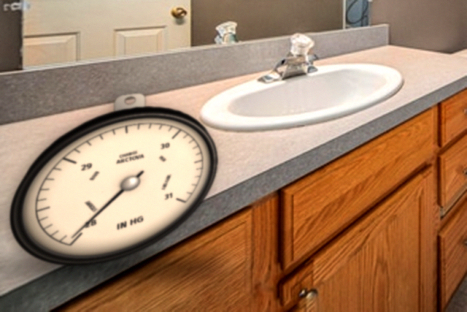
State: 28.05 (inHg)
